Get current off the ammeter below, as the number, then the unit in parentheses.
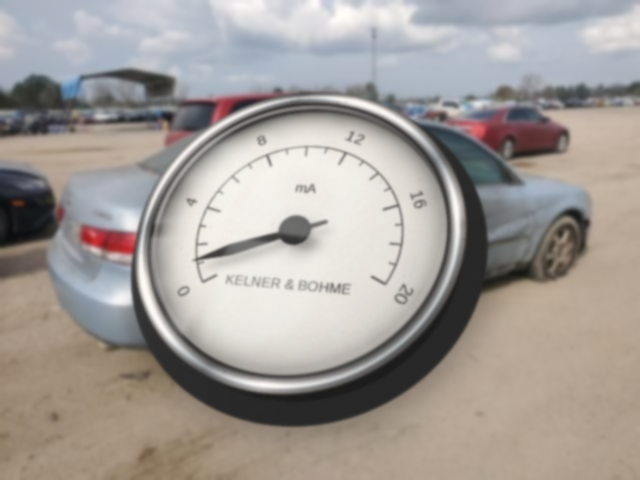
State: 1 (mA)
